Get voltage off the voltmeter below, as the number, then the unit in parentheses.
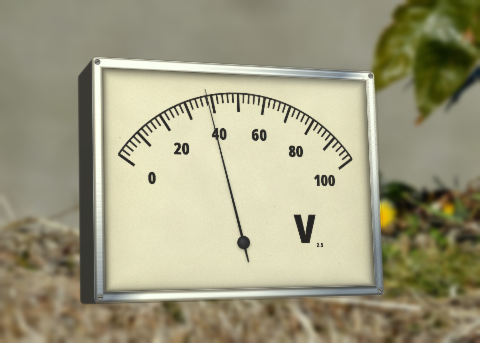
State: 38 (V)
